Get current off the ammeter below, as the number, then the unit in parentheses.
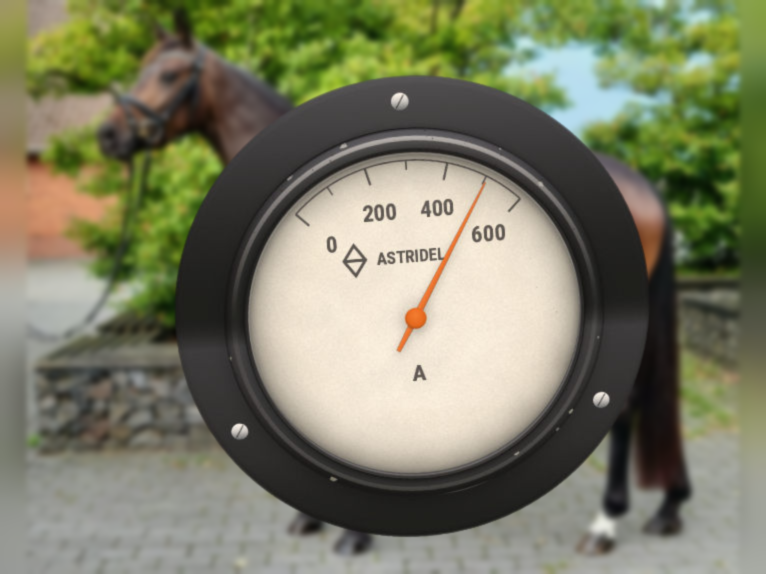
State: 500 (A)
